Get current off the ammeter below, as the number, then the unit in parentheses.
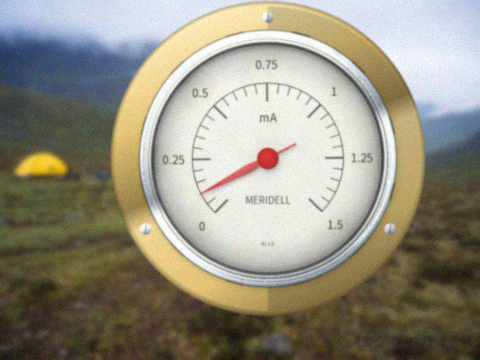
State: 0.1 (mA)
